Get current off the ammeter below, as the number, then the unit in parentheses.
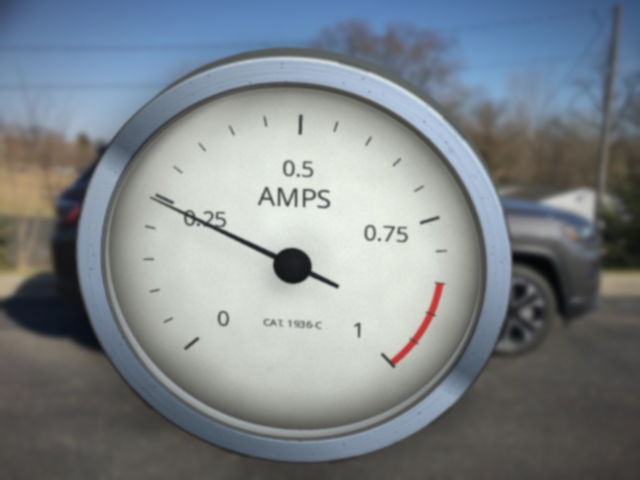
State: 0.25 (A)
